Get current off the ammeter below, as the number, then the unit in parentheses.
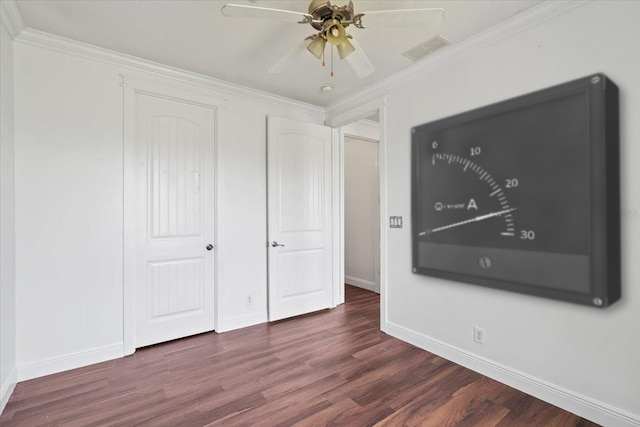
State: 25 (A)
